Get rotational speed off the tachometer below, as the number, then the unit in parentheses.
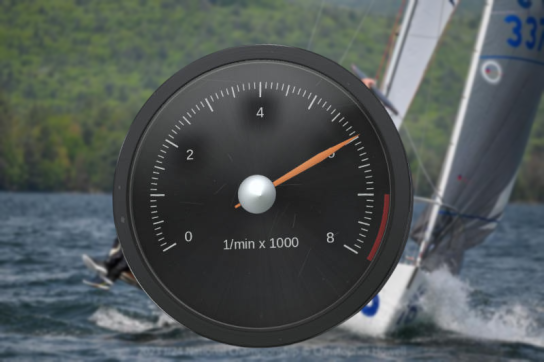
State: 6000 (rpm)
